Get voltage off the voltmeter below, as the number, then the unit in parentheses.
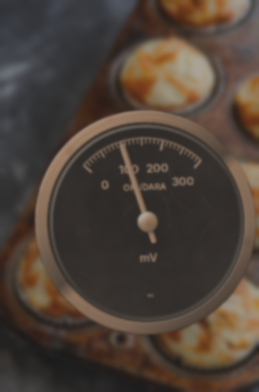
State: 100 (mV)
